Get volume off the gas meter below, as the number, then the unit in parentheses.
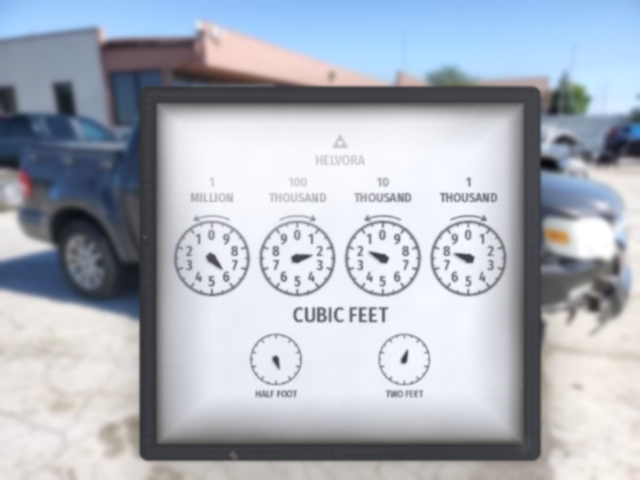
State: 621800 (ft³)
